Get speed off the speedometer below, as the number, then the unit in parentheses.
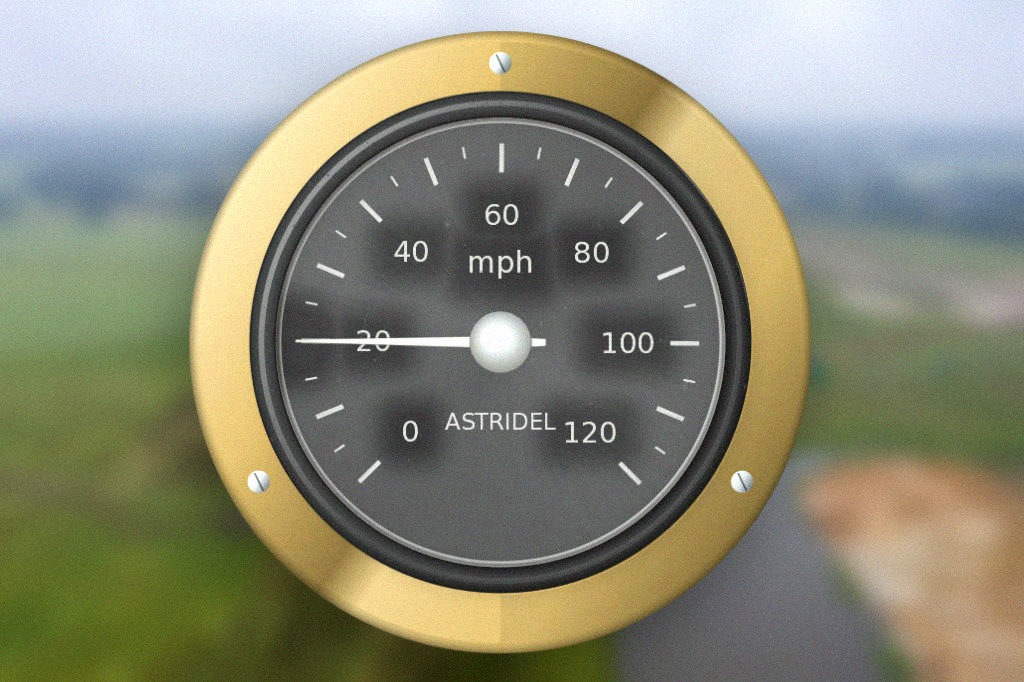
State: 20 (mph)
